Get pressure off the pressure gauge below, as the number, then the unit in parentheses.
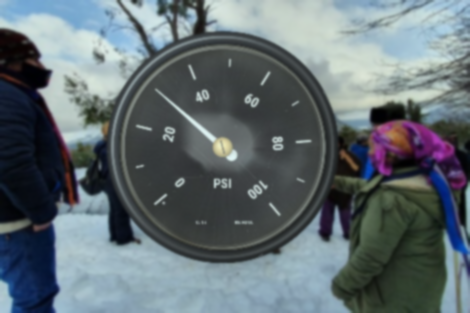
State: 30 (psi)
